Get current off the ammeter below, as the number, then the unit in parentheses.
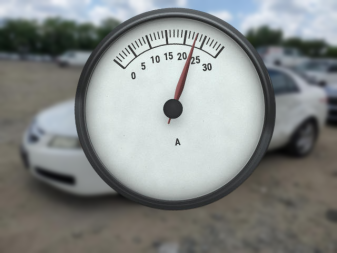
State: 23 (A)
